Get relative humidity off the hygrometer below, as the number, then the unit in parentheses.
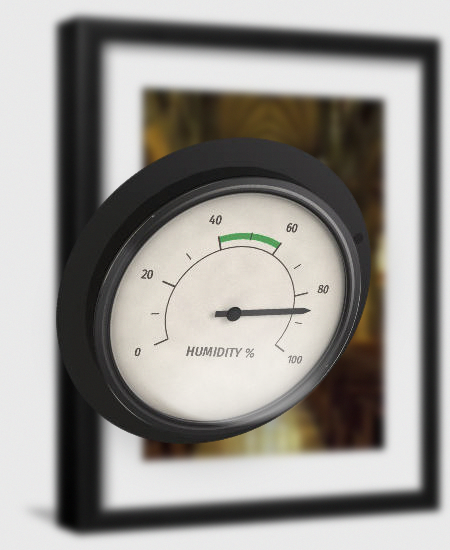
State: 85 (%)
